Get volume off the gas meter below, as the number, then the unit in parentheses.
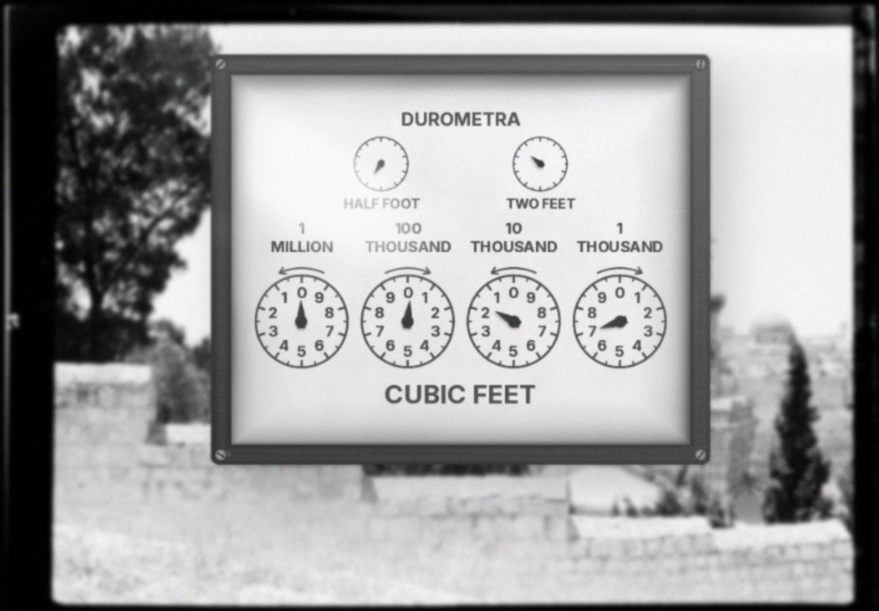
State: 1700 (ft³)
